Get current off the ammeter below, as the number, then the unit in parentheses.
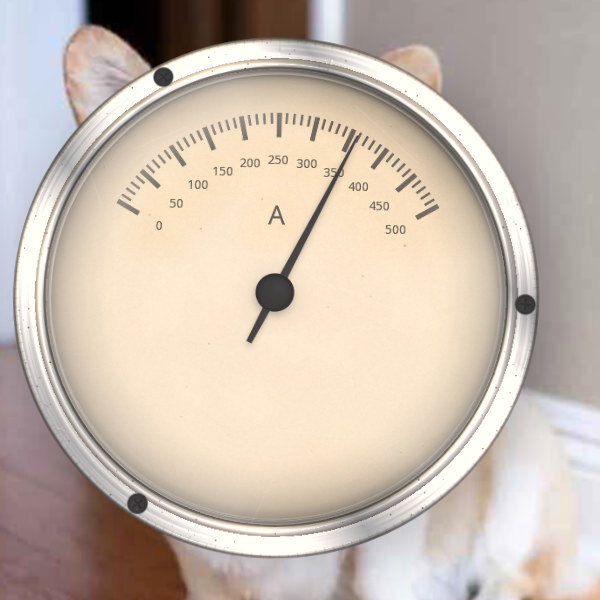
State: 360 (A)
